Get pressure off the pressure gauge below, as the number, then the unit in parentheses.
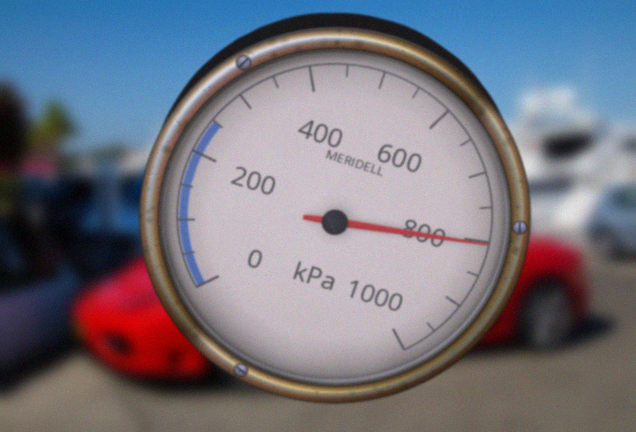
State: 800 (kPa)
